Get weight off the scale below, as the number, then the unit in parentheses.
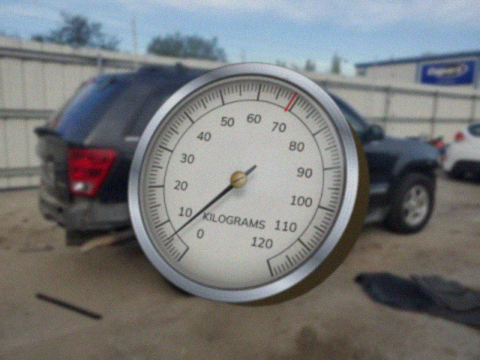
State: 5 (kg)
